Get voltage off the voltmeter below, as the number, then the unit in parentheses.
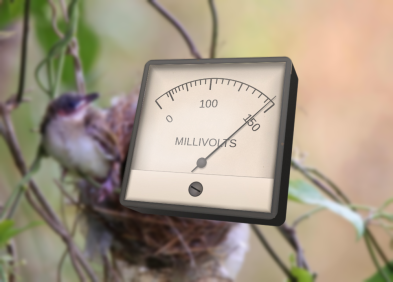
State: 147.5 (mV)
